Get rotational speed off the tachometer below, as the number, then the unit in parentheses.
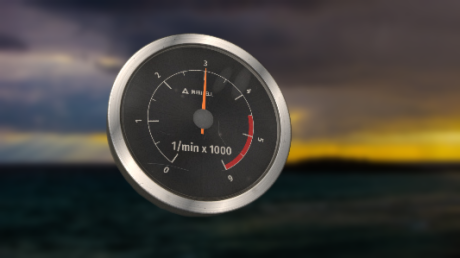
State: 3000 (rpm)
